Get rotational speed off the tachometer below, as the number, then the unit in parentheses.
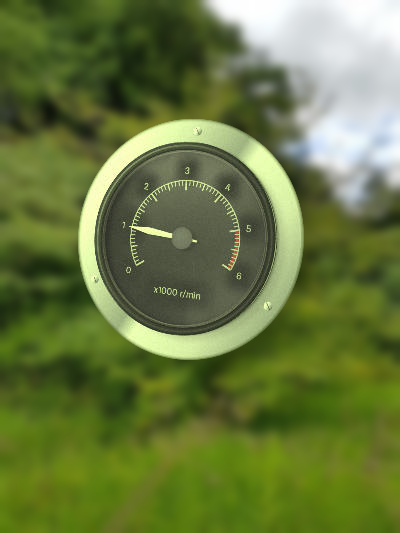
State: 1000 (rpm)
